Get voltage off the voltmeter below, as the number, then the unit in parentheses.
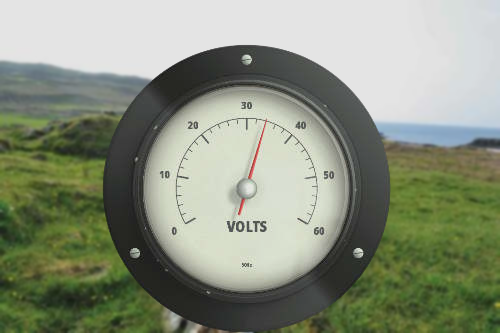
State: 34 (V)
